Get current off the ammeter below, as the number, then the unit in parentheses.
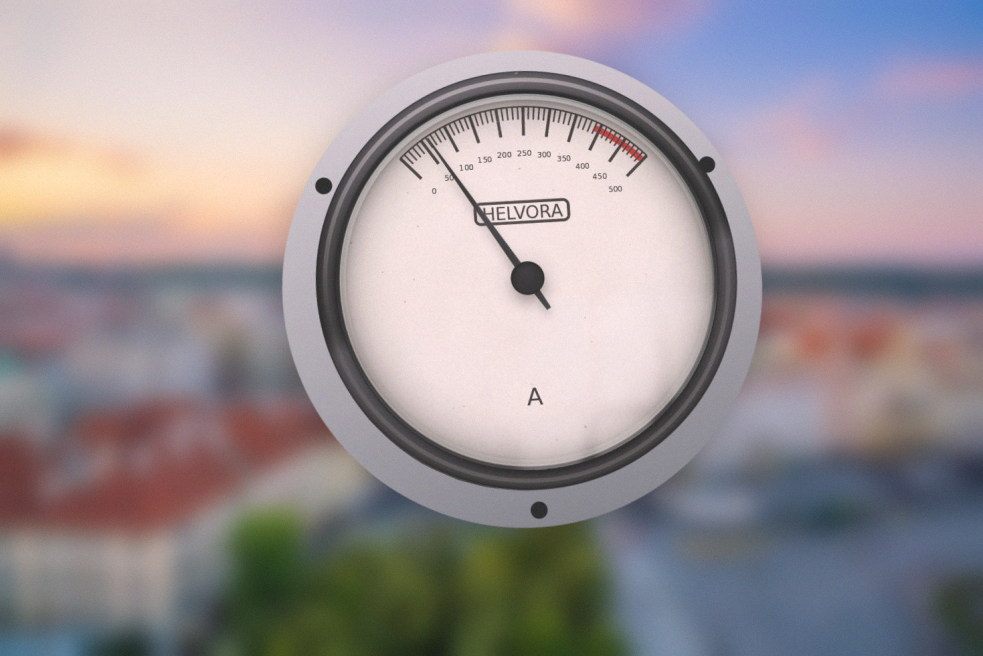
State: 60 (A)
